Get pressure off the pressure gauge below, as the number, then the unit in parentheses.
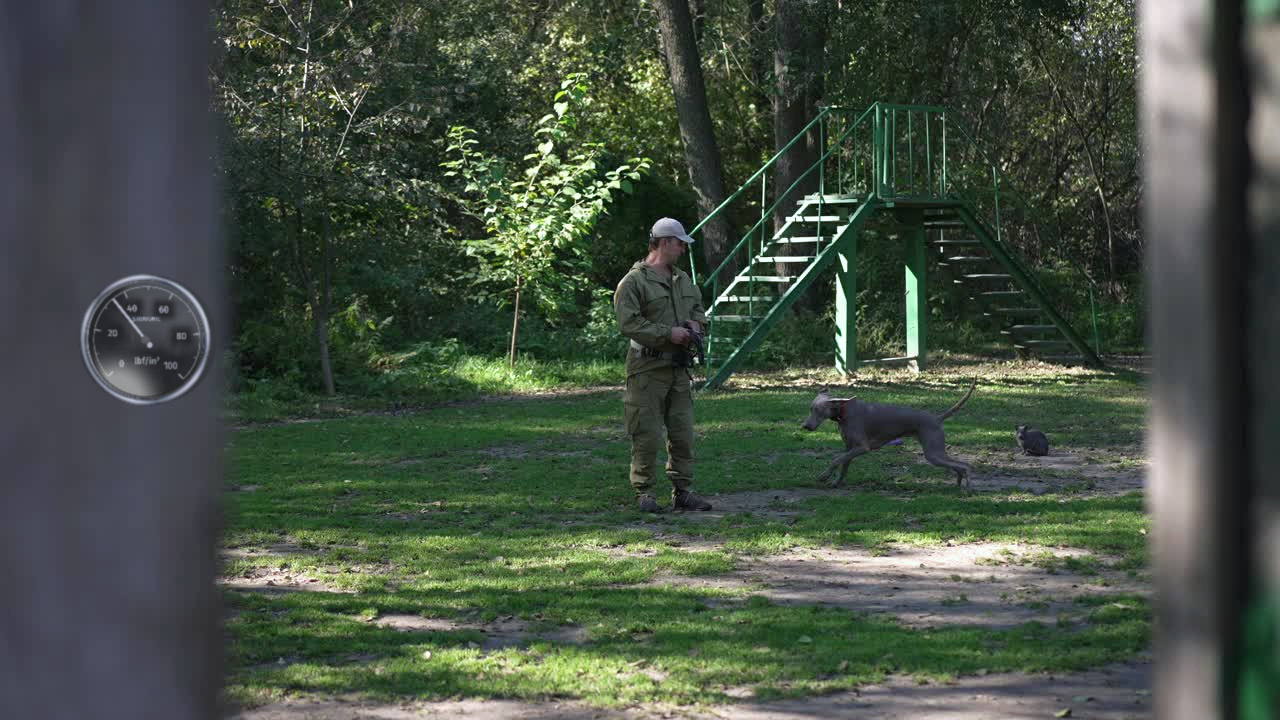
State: 35 (psi)
